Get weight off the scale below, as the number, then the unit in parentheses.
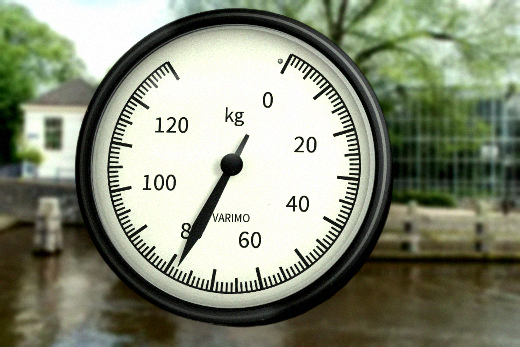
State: 78 (kg)
